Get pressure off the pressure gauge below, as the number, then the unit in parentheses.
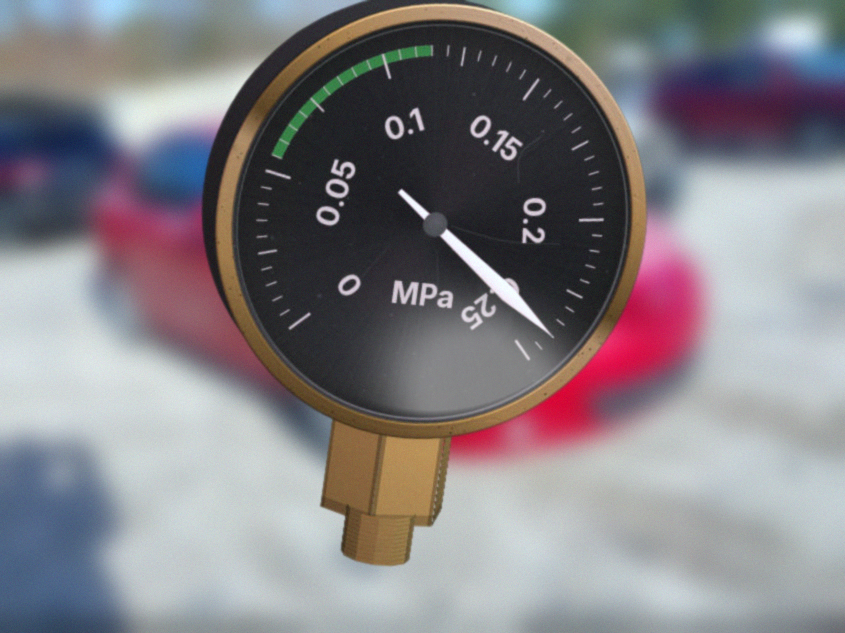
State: 0.24 (MPa)
